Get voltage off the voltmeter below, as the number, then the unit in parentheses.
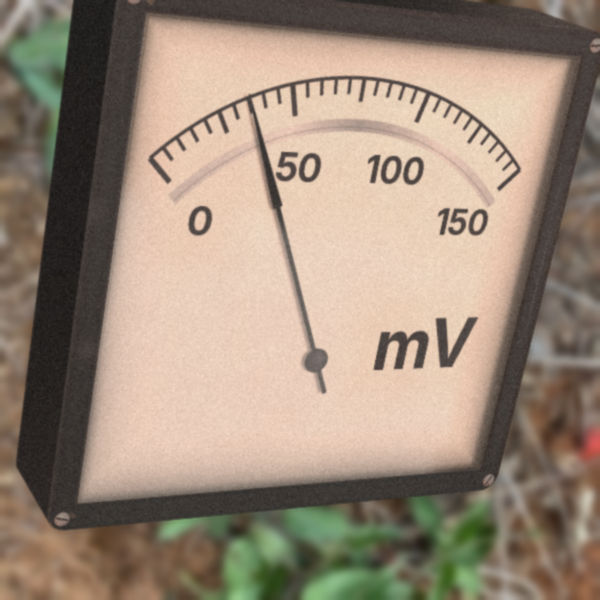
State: 35 (mV)
